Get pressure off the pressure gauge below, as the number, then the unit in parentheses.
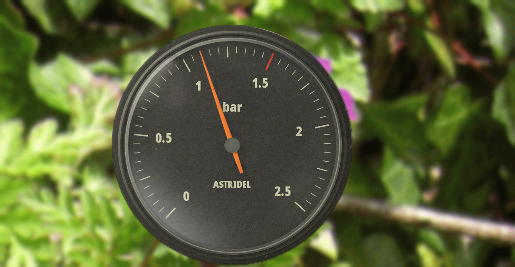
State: 1.1 (bar)
